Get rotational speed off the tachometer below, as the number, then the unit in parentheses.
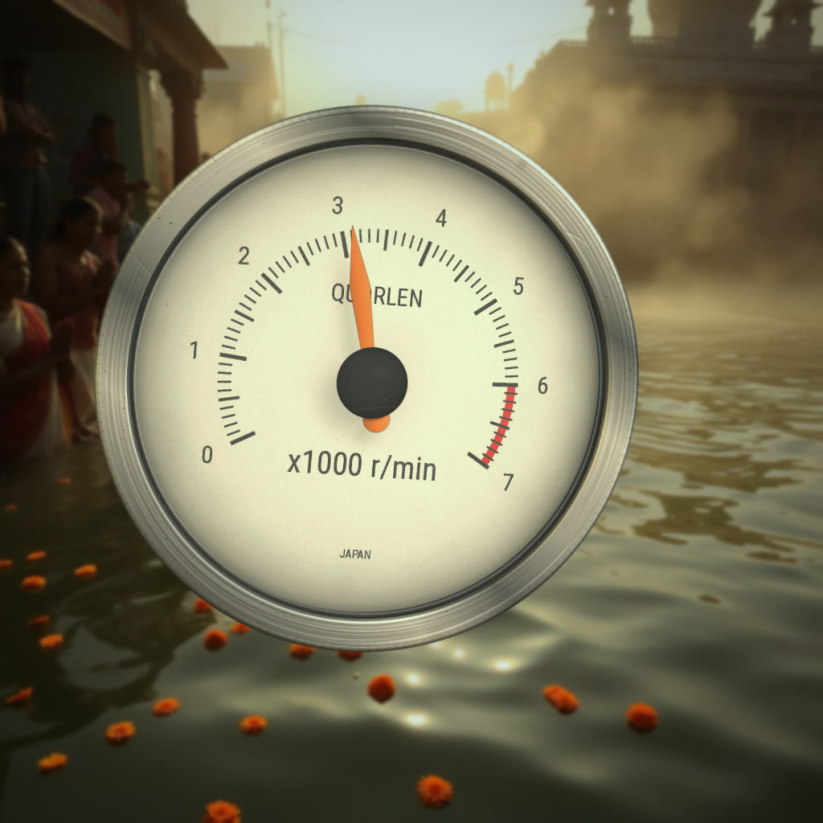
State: 3100 (rpm)
